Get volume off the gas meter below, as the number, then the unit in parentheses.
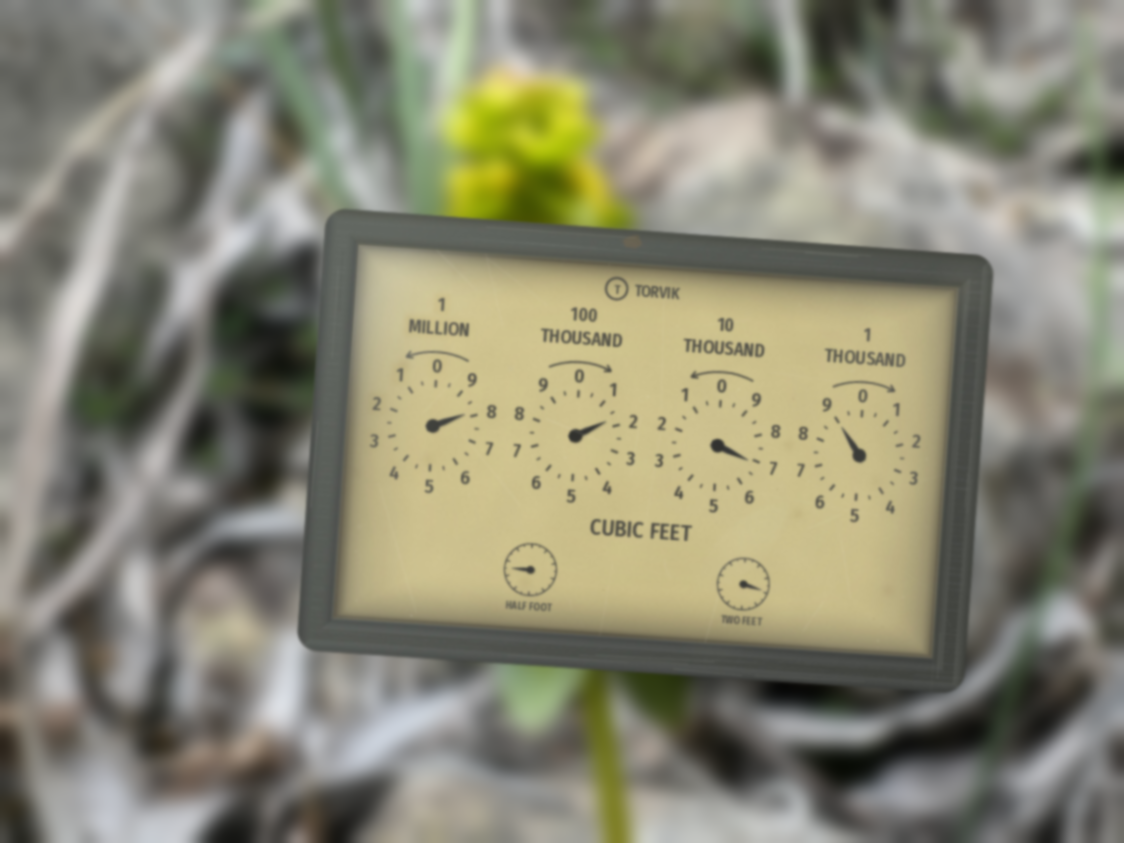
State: 816900 (ft³)
